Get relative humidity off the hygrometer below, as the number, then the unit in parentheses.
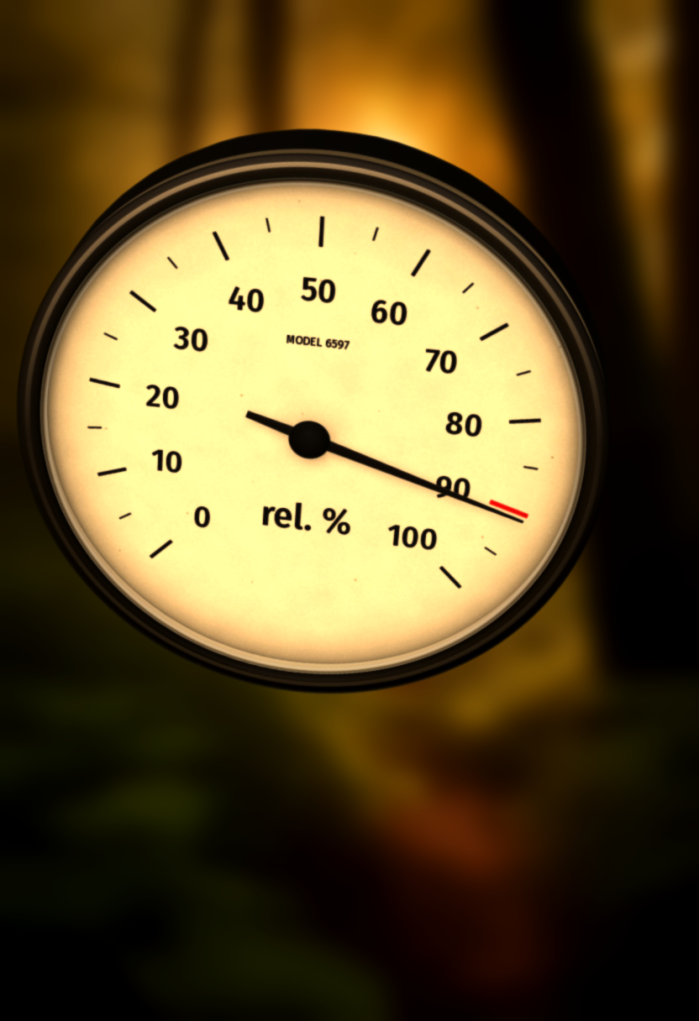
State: 90 (%)
